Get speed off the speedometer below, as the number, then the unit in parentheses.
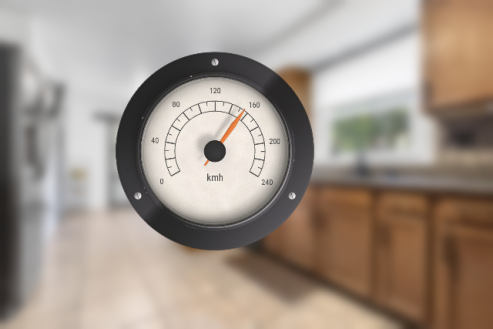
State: 155 (km/h)
